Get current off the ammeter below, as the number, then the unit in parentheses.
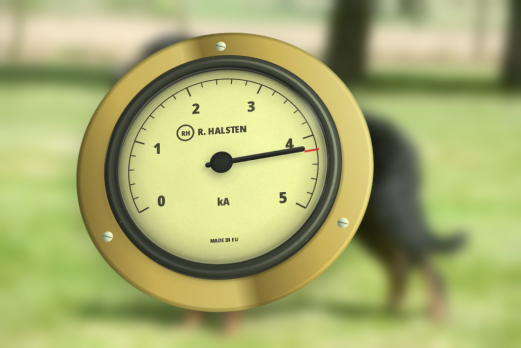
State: 4.2 (kA)
